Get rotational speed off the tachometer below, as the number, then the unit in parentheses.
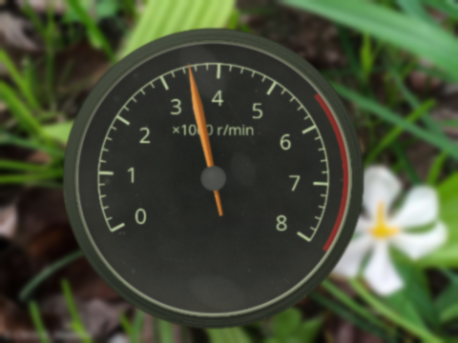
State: 3500 (rpm)
